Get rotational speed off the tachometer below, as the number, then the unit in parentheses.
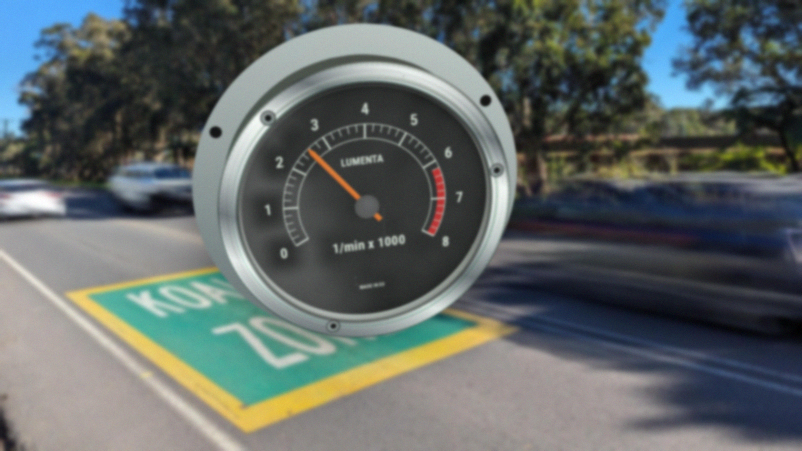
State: 2600 (rpm)
